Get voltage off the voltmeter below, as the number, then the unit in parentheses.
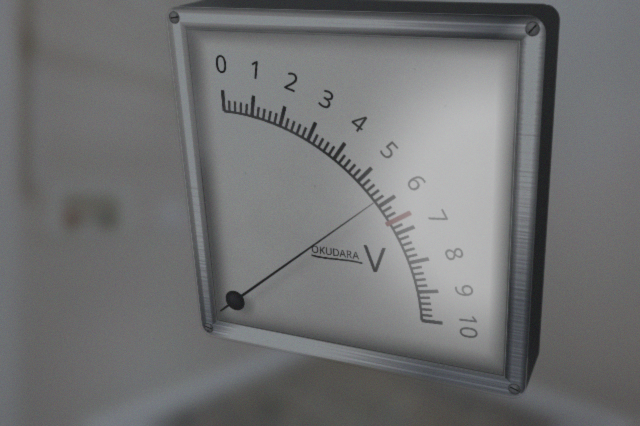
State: 5.8 (V)
